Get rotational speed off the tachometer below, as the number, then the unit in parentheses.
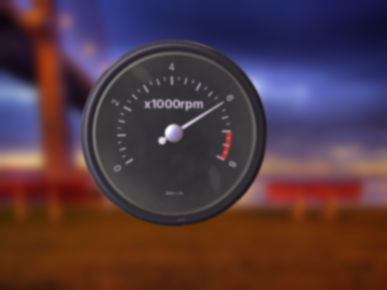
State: 6000 (rpm)
